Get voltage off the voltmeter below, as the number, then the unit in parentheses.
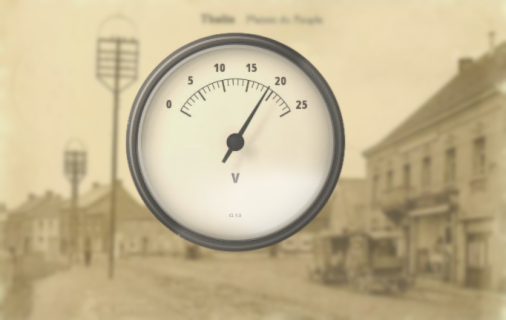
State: 19 (V)
